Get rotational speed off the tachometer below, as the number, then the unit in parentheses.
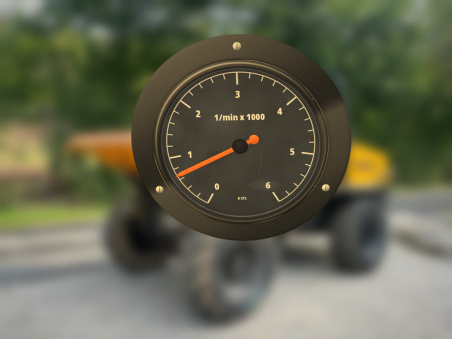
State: 700 (rpm)
